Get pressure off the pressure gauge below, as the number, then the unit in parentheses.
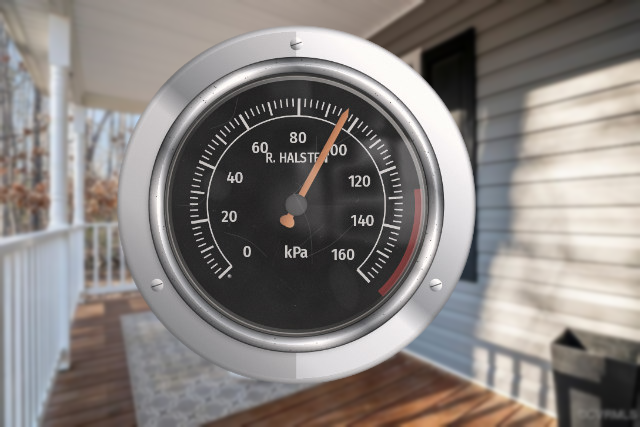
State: 96 (kPa)
